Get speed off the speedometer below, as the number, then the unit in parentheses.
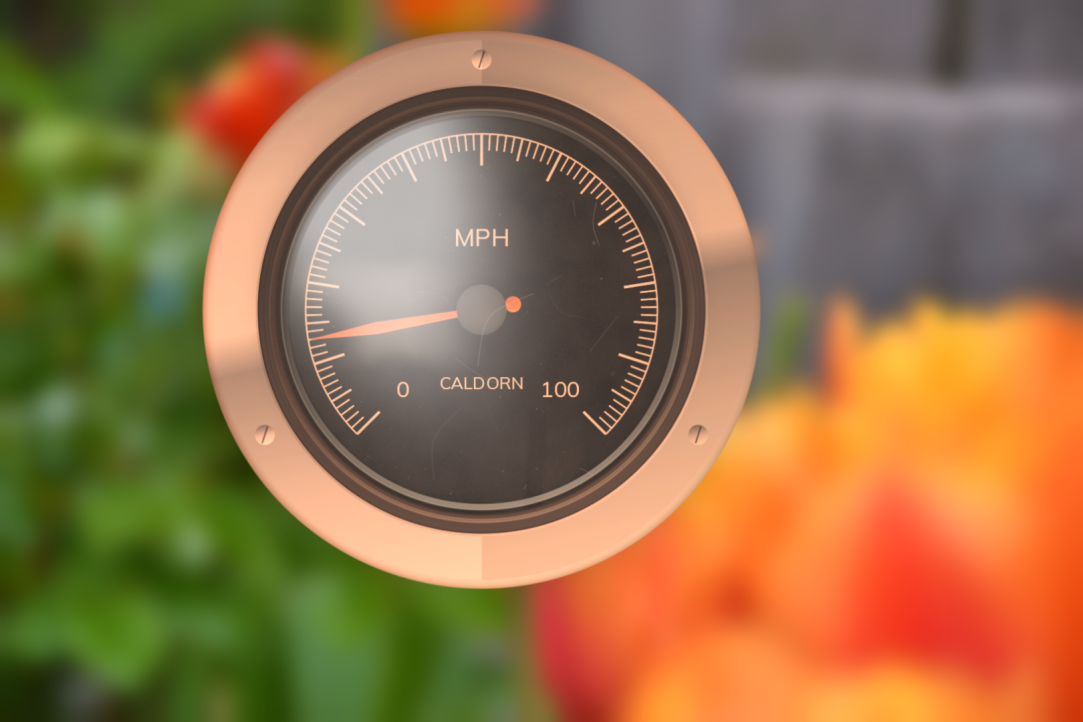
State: 13 (mph)
